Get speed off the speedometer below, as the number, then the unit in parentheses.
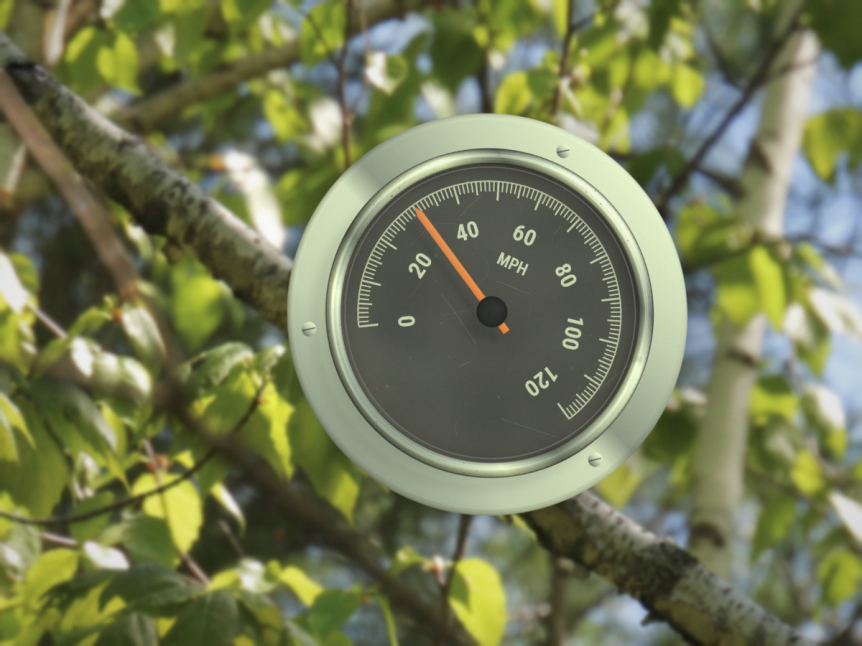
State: 30 (mph)
